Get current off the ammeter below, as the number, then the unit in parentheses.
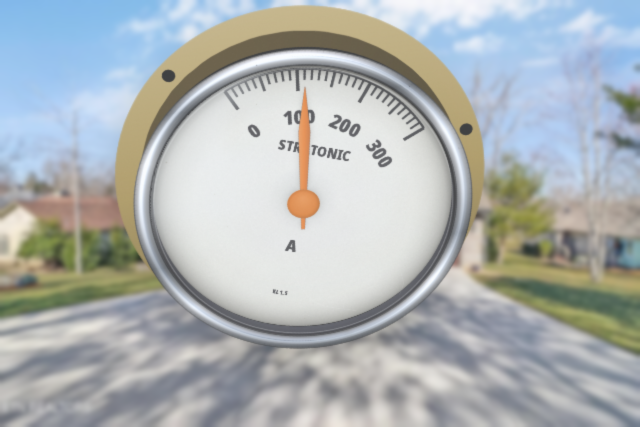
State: 110 (A)
